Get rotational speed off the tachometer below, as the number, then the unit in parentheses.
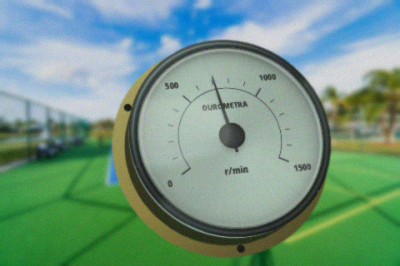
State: 700 (rpm)
